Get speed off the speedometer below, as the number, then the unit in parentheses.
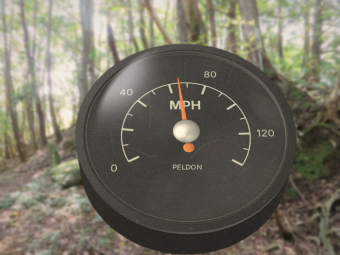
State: 65 (mph)
